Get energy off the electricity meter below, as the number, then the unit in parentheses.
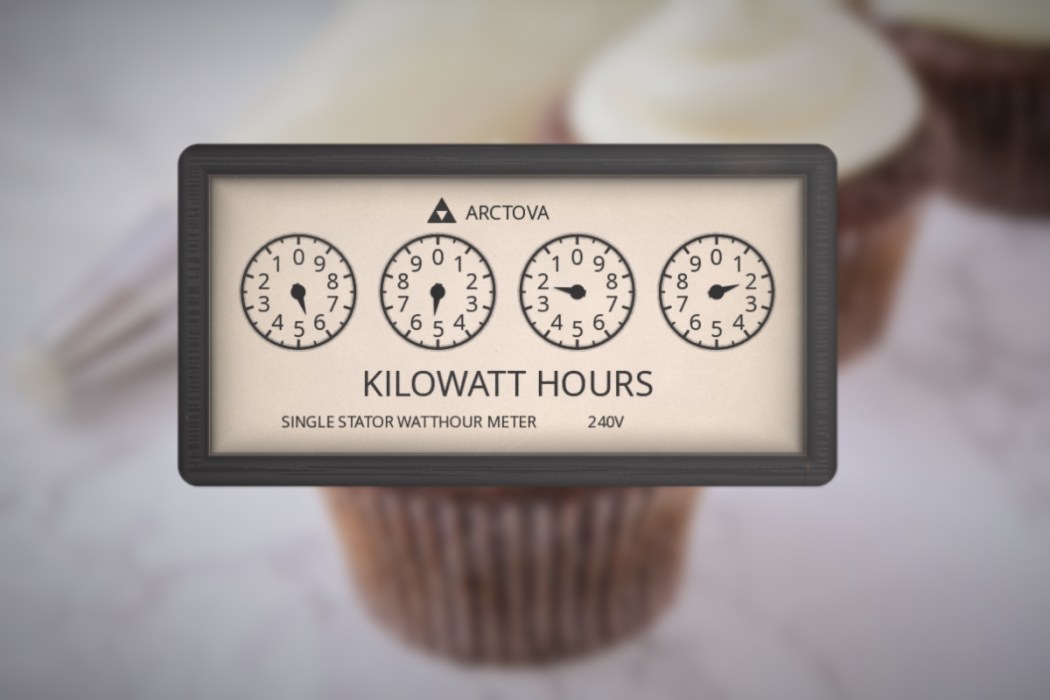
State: 5522 (kWh)
